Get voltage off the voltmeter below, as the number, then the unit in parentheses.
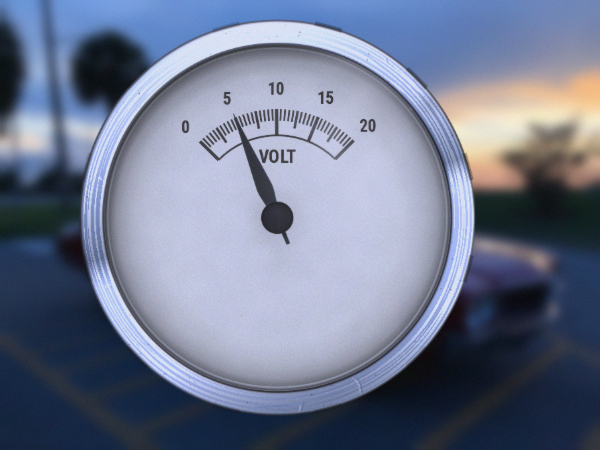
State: 5 (V)
